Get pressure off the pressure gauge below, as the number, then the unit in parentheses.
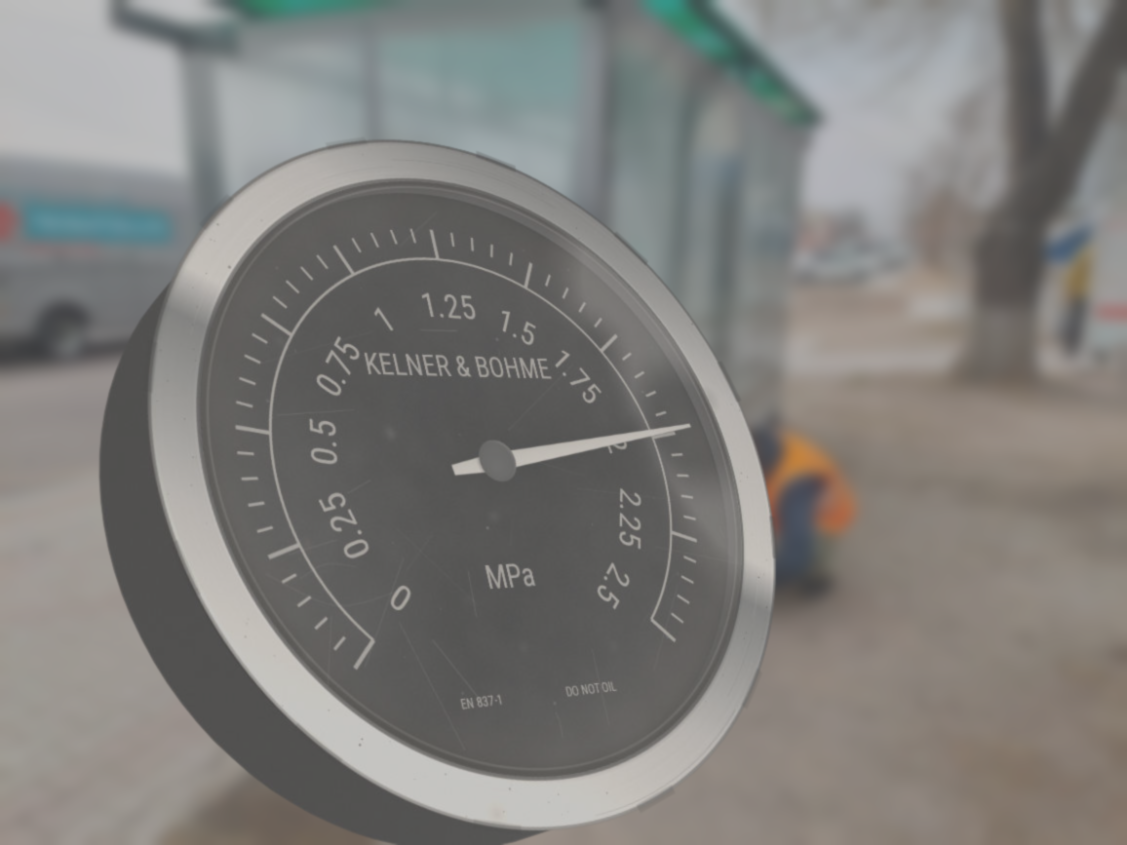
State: 2 (MPa)
